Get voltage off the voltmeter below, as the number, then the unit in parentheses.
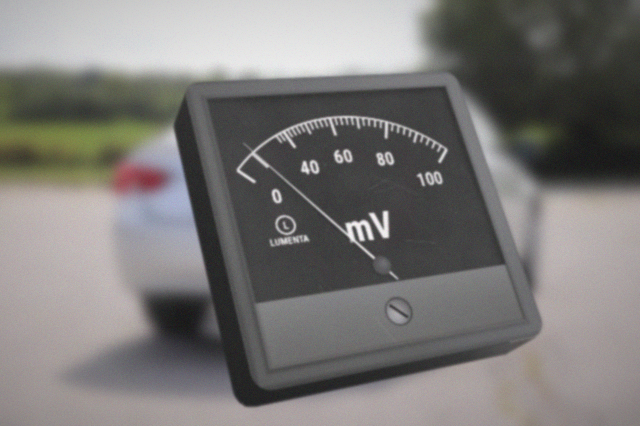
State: 20 (mV)
